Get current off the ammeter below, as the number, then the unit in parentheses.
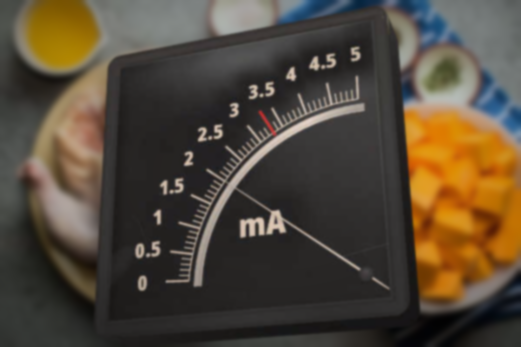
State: 2 (mA)
